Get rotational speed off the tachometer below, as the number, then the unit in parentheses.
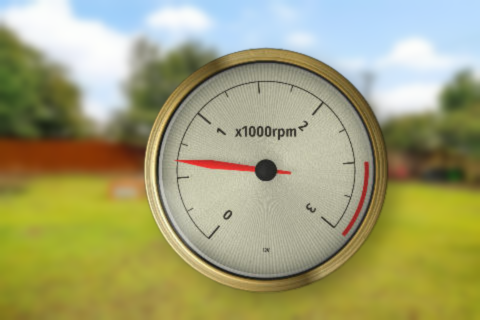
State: 625 (rpm)
